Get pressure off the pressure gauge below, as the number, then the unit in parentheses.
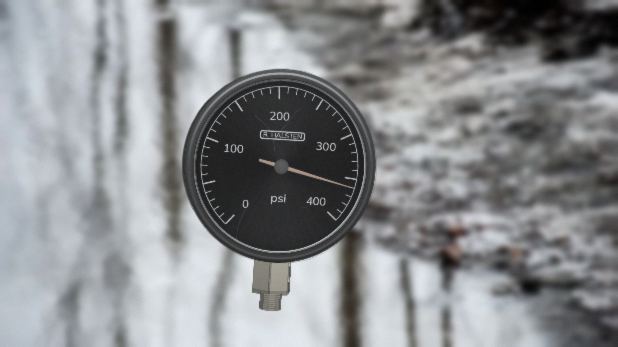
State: 360 (psi)
